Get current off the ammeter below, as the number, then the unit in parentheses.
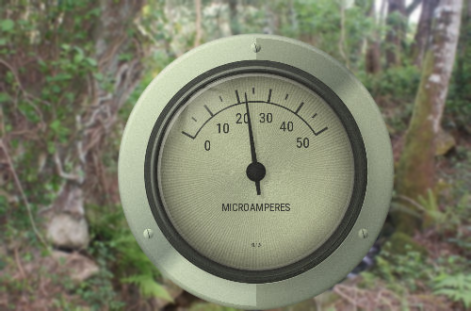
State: 22.5 (µA)
